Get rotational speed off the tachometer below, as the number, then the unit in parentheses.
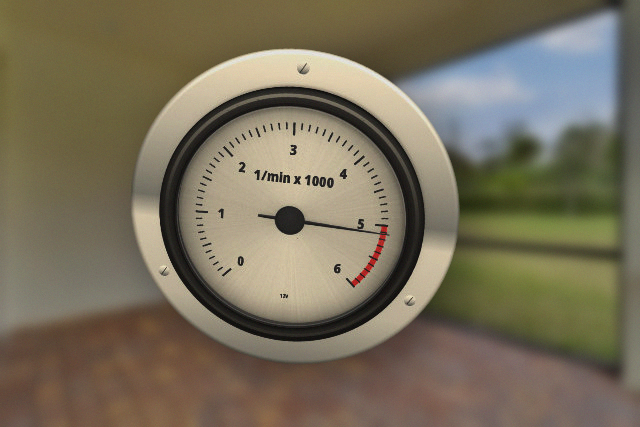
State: 5100 (rpm)
